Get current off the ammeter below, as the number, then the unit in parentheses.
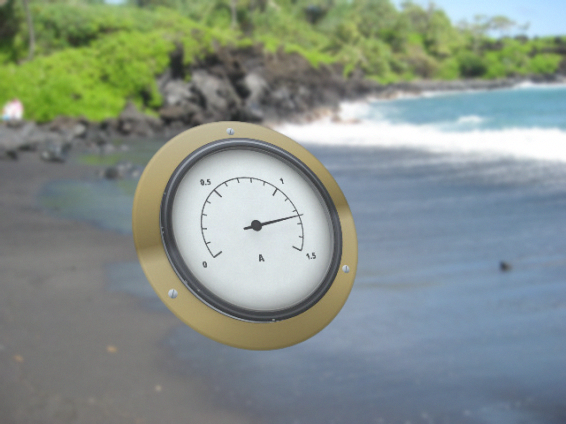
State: 1.25 (A)
